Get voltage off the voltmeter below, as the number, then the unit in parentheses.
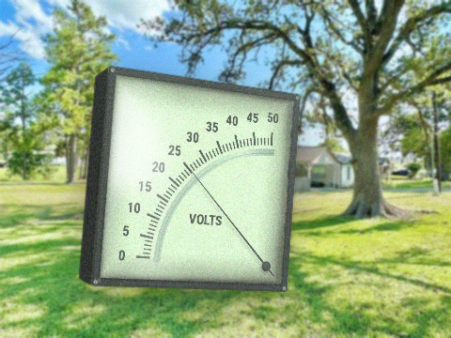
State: 25 (V)
